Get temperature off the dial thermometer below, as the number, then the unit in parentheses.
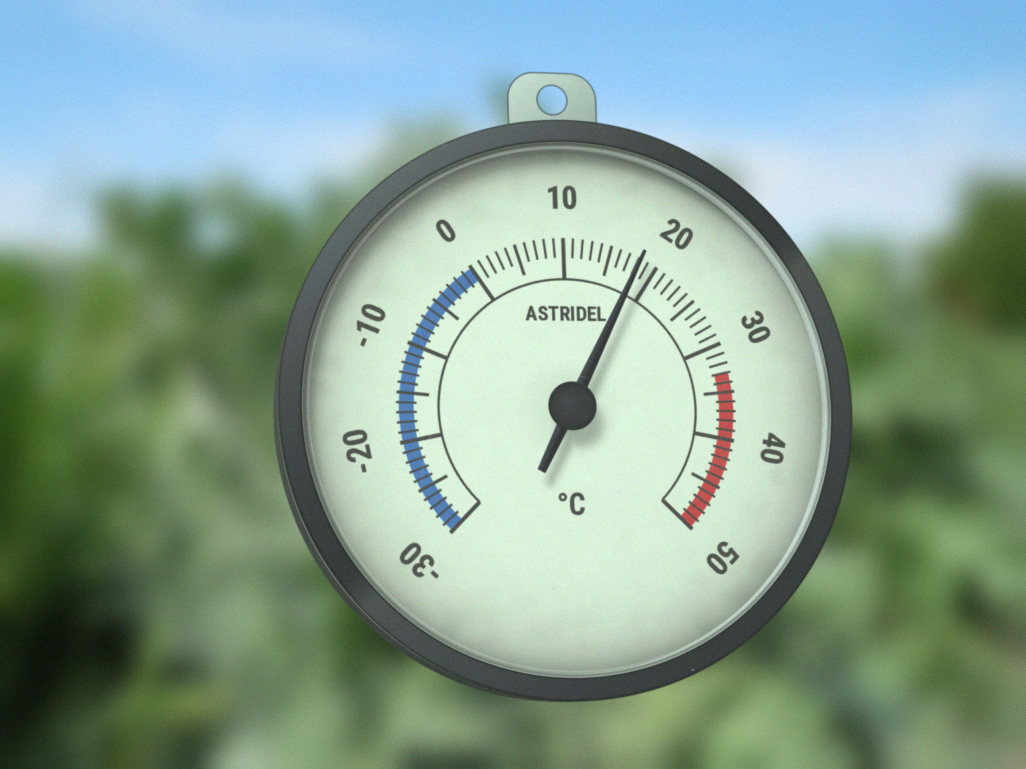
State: 18 (°C)
